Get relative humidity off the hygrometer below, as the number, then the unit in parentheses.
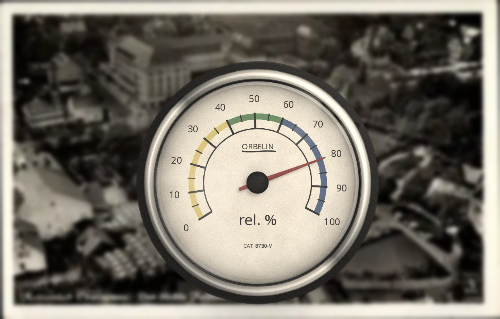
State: 80 (%)
